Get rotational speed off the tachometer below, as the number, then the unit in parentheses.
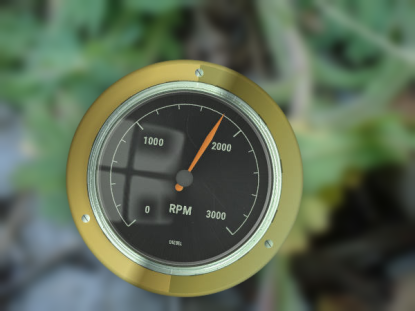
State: 1800 (rpm)
